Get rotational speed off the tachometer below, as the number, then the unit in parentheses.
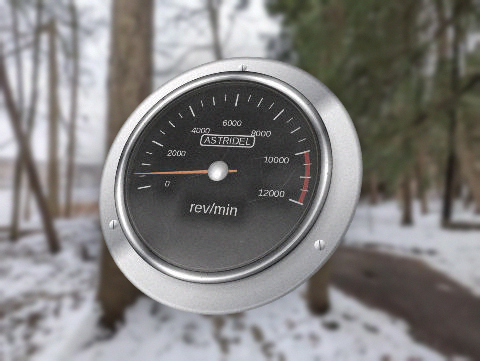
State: 500 (rpm)
